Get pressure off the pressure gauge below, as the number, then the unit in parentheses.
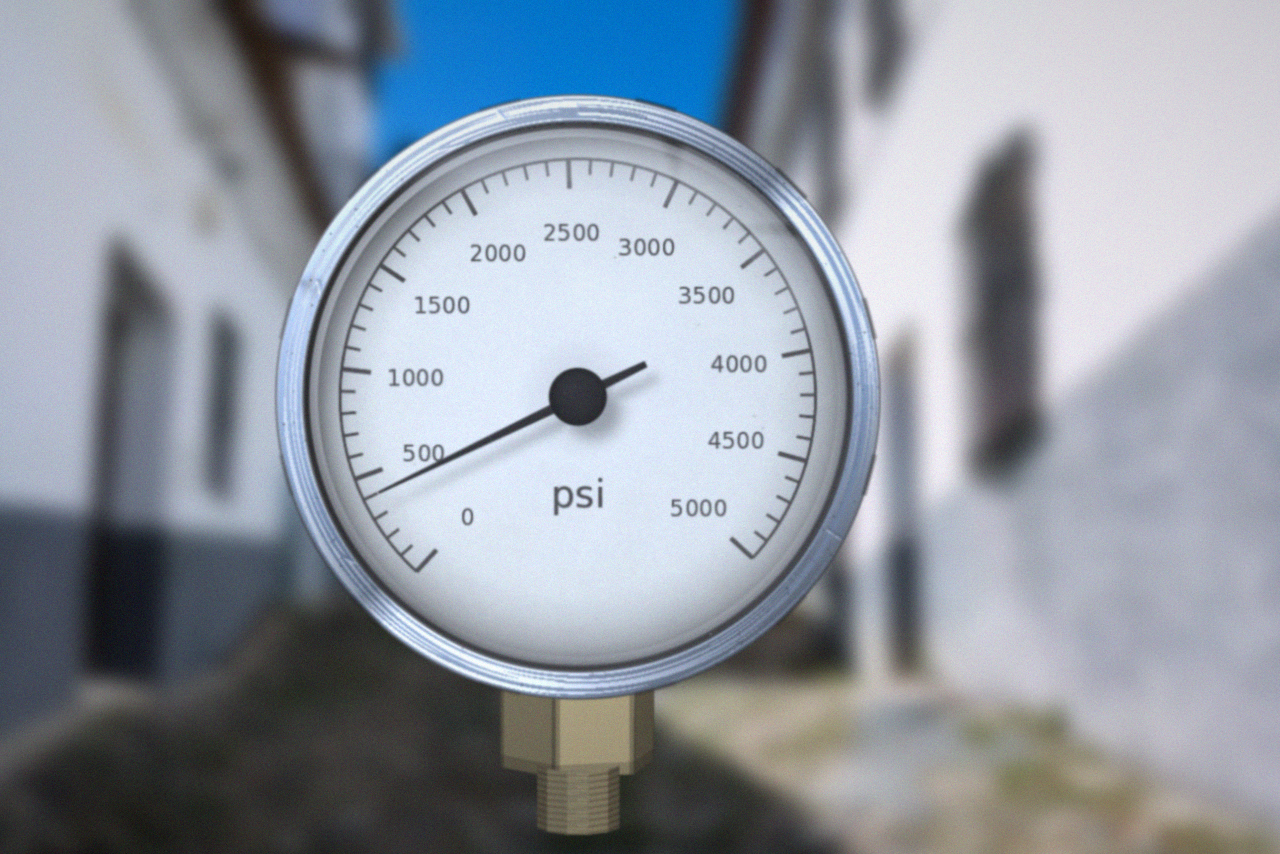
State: 400 (psi)
